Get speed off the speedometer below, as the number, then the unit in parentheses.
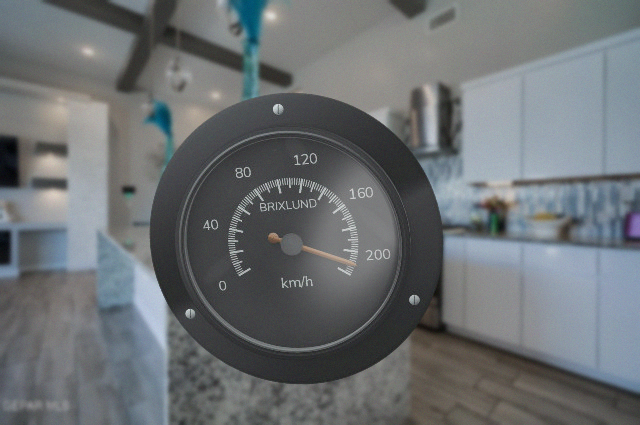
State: 210 (km/h)
